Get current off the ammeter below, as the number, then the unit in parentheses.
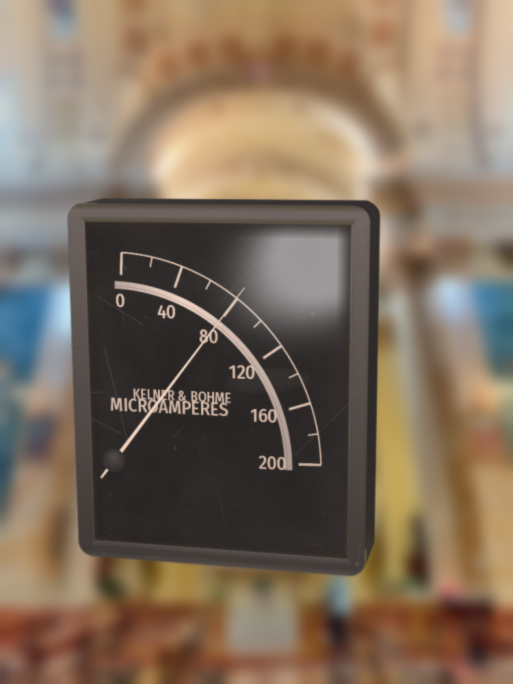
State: 80 (µA)
